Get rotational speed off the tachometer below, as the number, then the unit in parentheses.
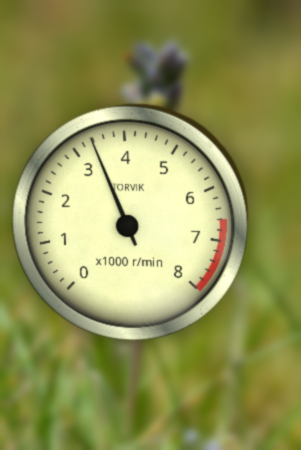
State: 3400 (rpm)
